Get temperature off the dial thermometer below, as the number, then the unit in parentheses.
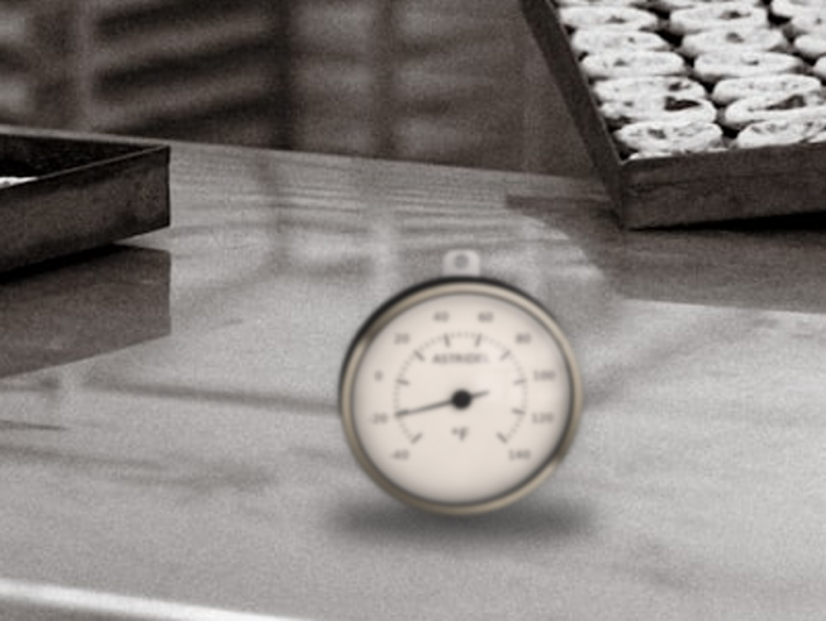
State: -20 (°F)
